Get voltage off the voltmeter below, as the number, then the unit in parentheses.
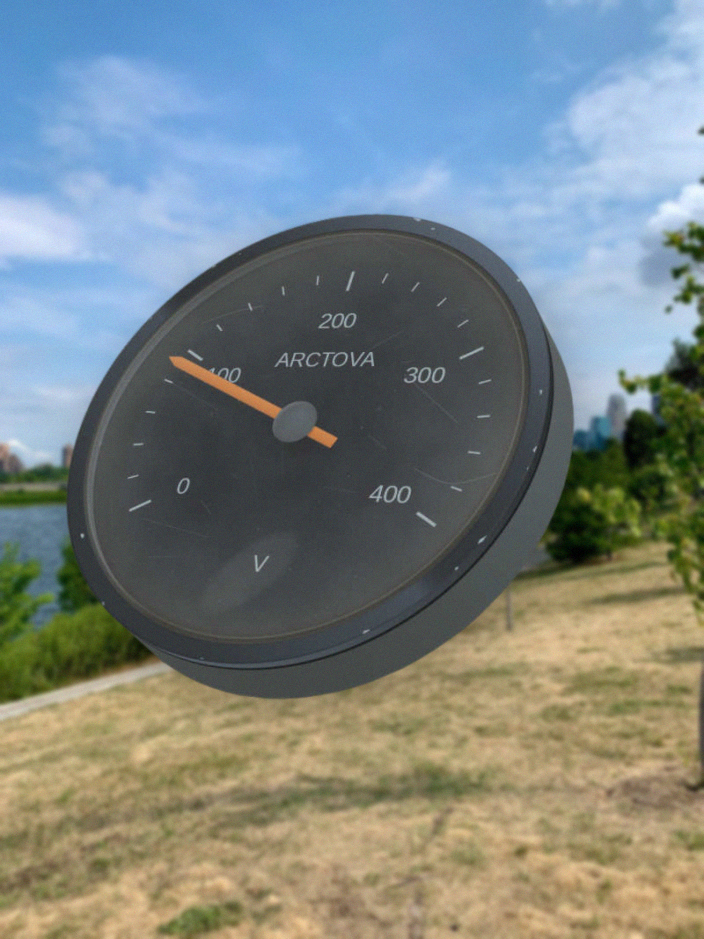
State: 90 (V)
